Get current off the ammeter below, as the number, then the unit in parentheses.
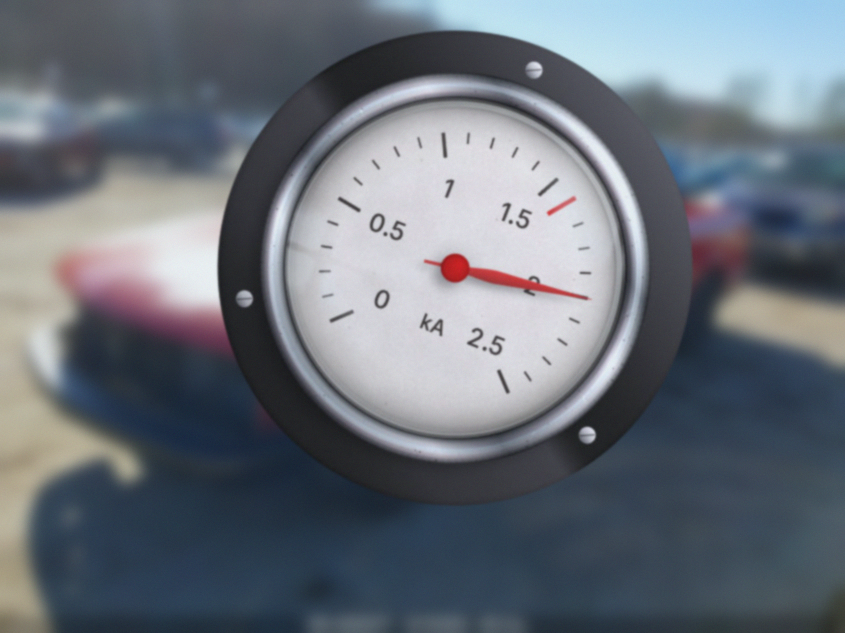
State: 2 (kA)
